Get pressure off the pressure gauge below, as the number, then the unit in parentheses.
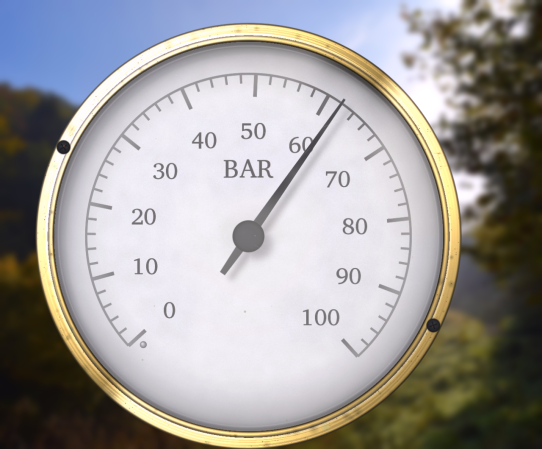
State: 62 (bar)
